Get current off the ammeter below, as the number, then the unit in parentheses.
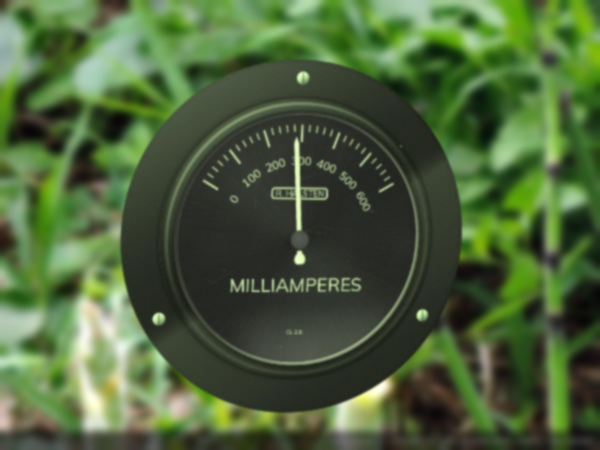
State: 280 (mA)
